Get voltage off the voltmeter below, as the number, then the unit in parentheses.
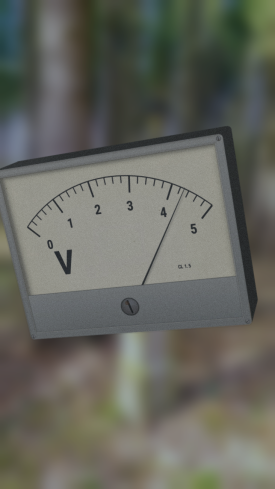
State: 4.3 (V)
